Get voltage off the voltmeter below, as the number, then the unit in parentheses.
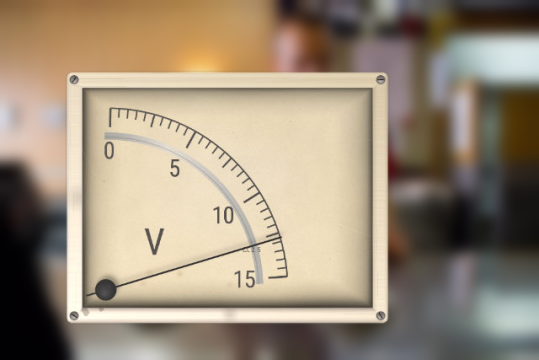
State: 12.75 (V)
